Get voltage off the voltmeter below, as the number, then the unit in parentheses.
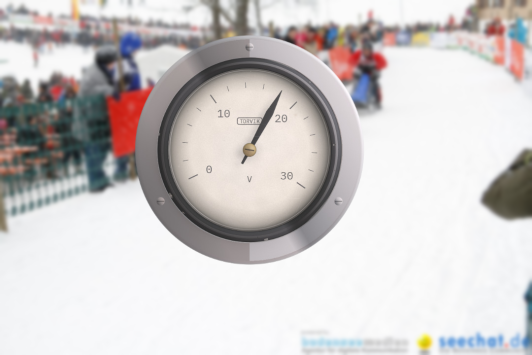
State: 18 (V)
